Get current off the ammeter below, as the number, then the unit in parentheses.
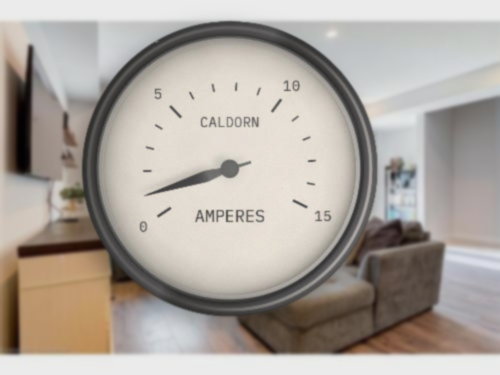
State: 1 (A)
